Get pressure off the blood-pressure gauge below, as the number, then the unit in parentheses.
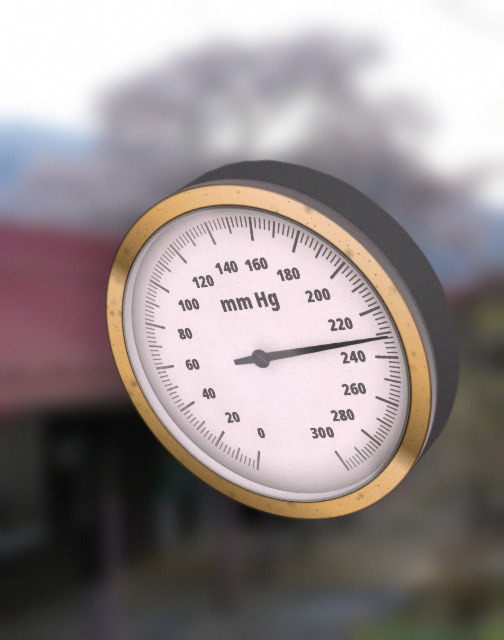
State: 230 (mmHg)
